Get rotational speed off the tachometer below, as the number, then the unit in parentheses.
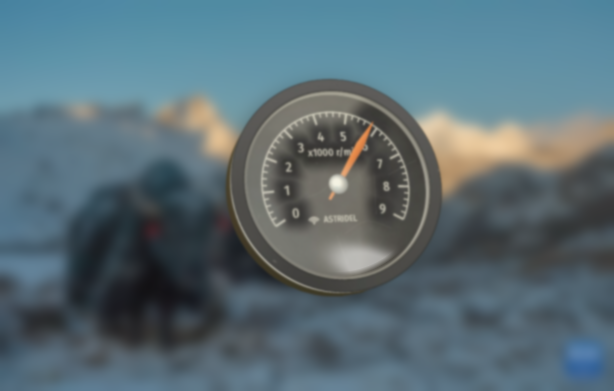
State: 5800 (rpm)
